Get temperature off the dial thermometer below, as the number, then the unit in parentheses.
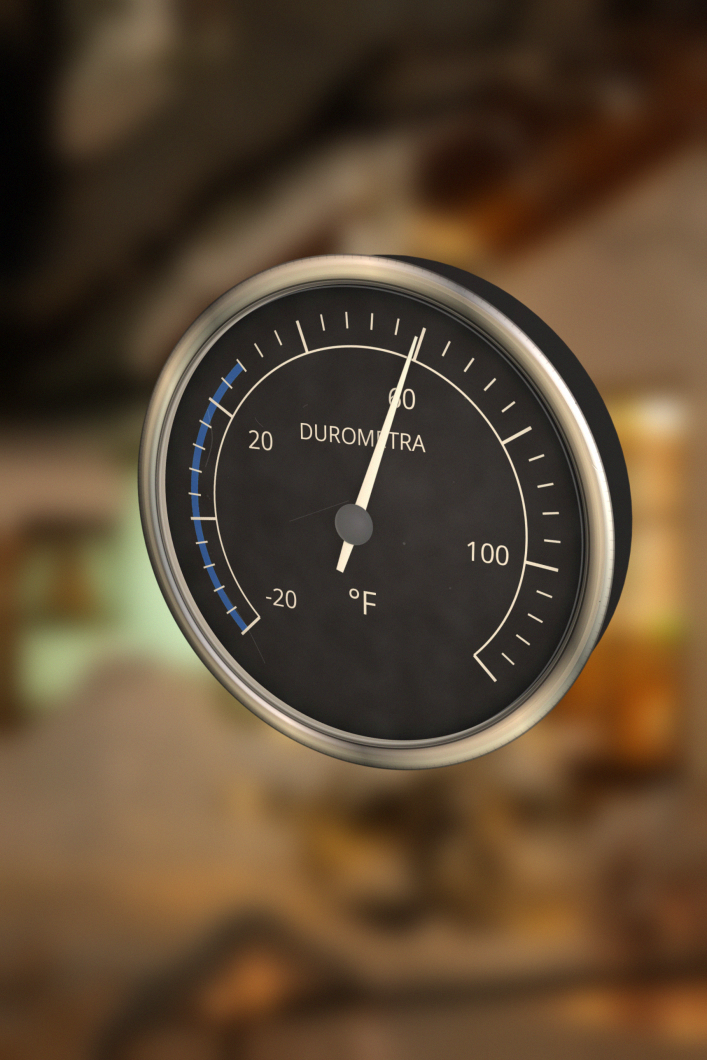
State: 60 (°F)
